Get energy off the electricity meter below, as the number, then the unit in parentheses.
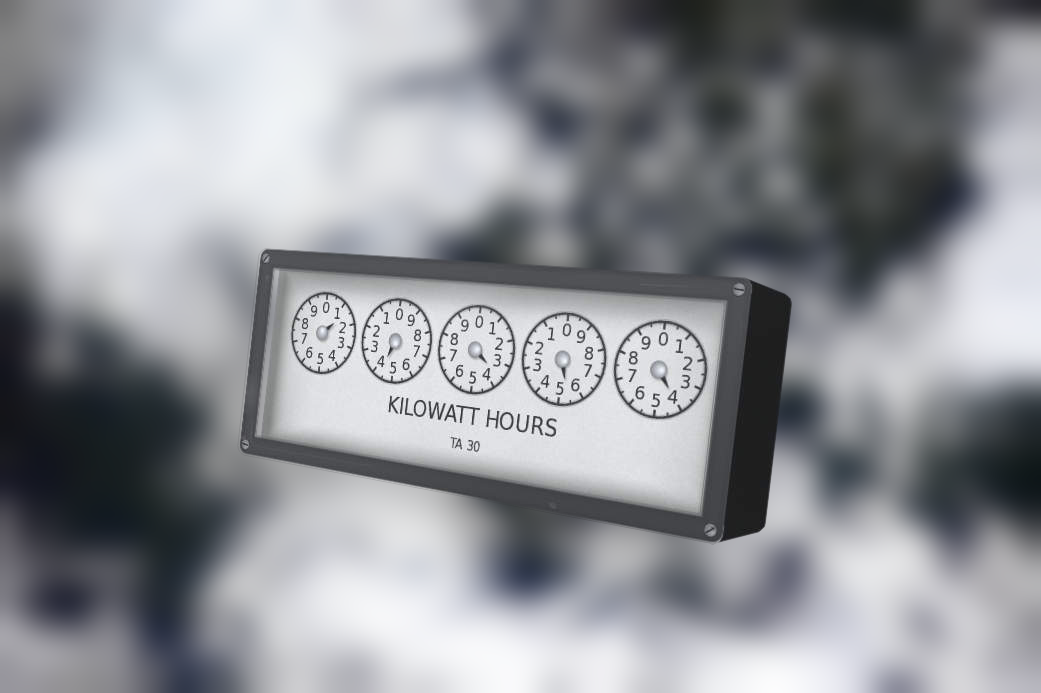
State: 14354 (kWh)
